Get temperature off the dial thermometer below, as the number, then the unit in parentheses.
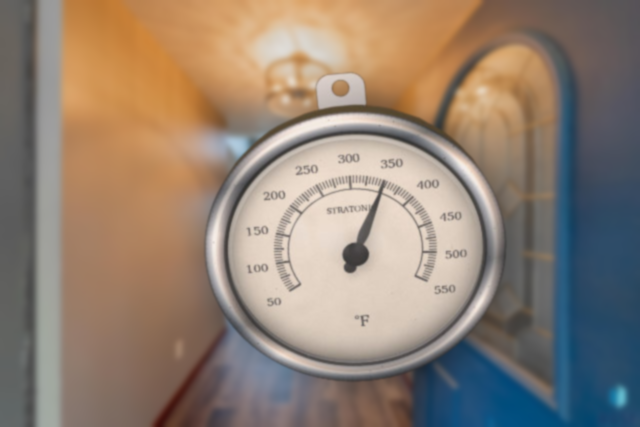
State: 350 (°F)
